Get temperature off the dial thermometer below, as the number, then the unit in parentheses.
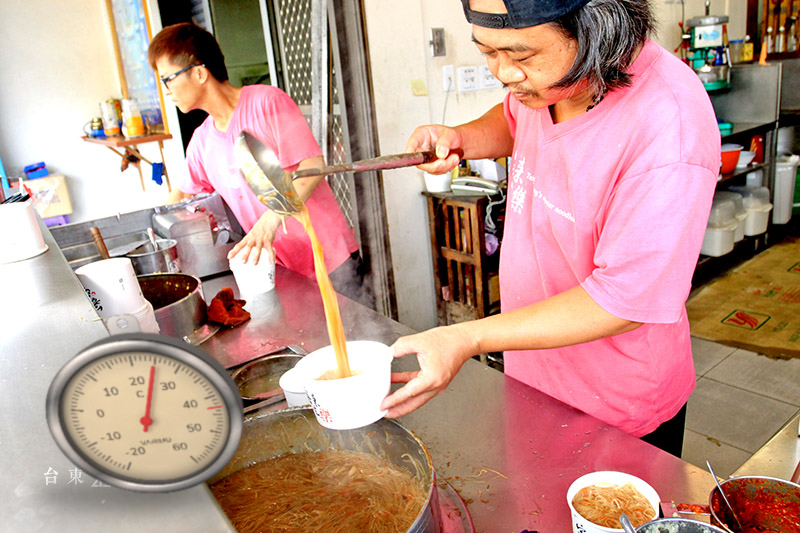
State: 25 (°C)
